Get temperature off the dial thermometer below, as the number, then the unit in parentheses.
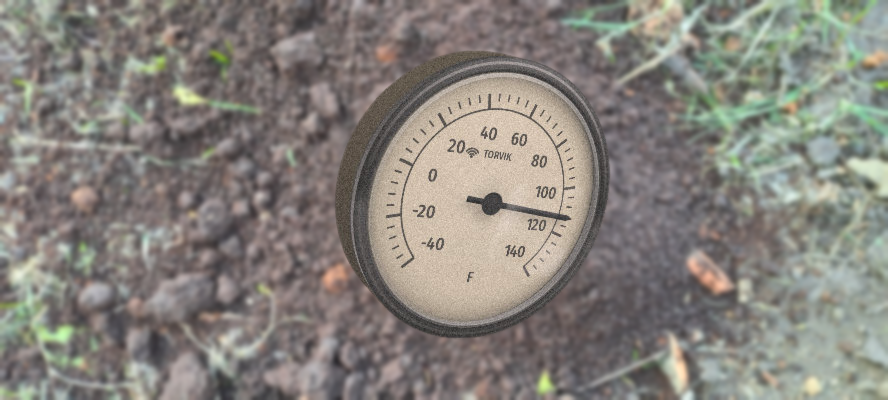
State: 112 (°F)
